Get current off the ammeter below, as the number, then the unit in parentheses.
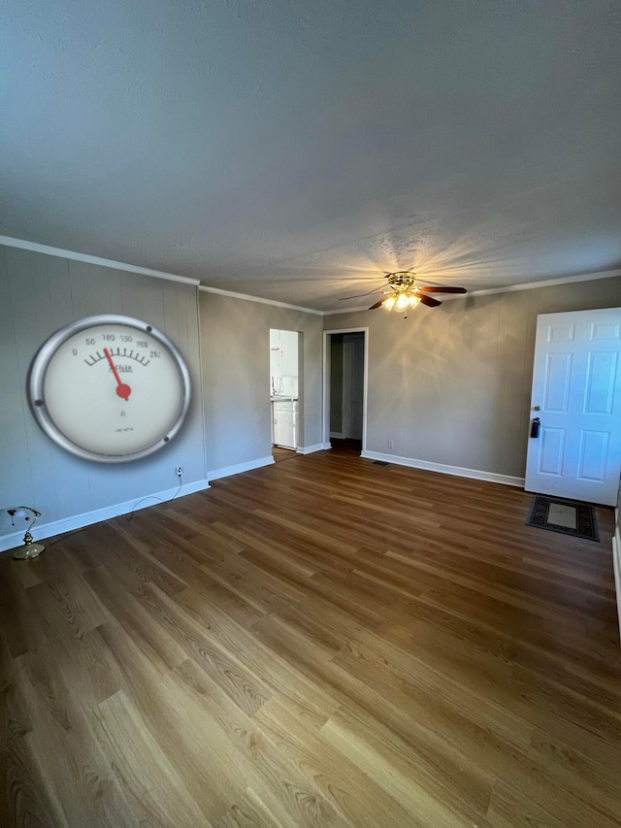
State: 75 (A)
